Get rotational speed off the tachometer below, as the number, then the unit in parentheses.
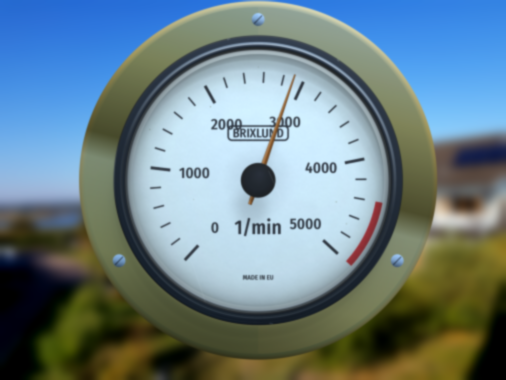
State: 2900 (rpm)
